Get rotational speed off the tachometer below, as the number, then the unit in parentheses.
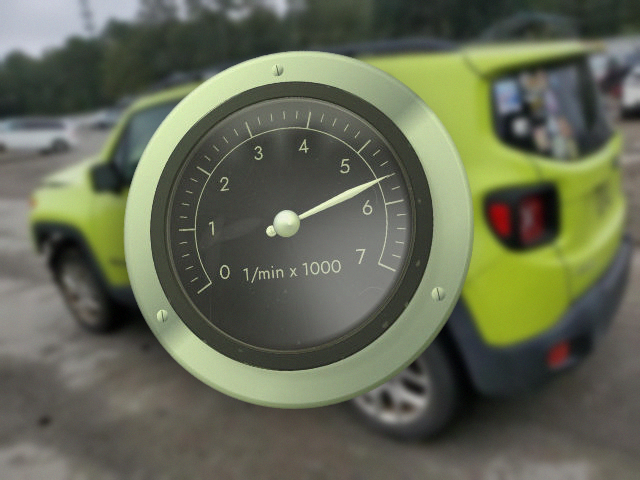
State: 5600 (rpm)
